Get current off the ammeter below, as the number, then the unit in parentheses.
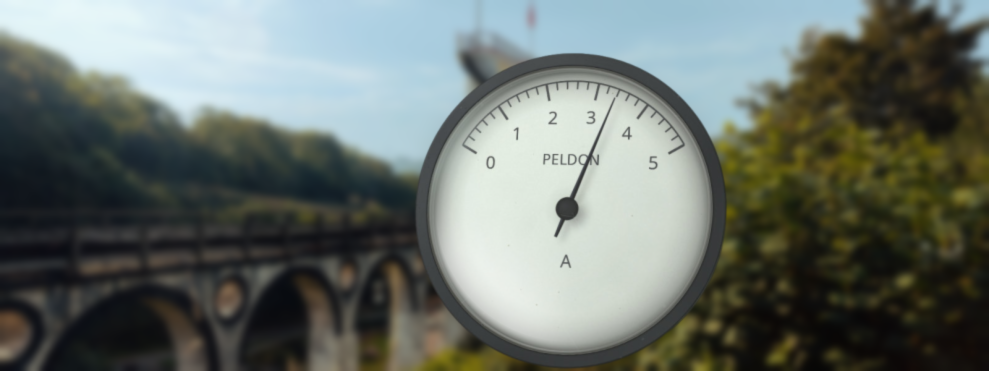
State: 3.4 (A)
